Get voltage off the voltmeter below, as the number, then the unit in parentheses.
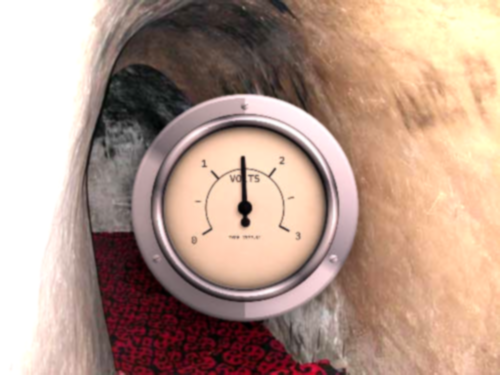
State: 1.5 (V)
